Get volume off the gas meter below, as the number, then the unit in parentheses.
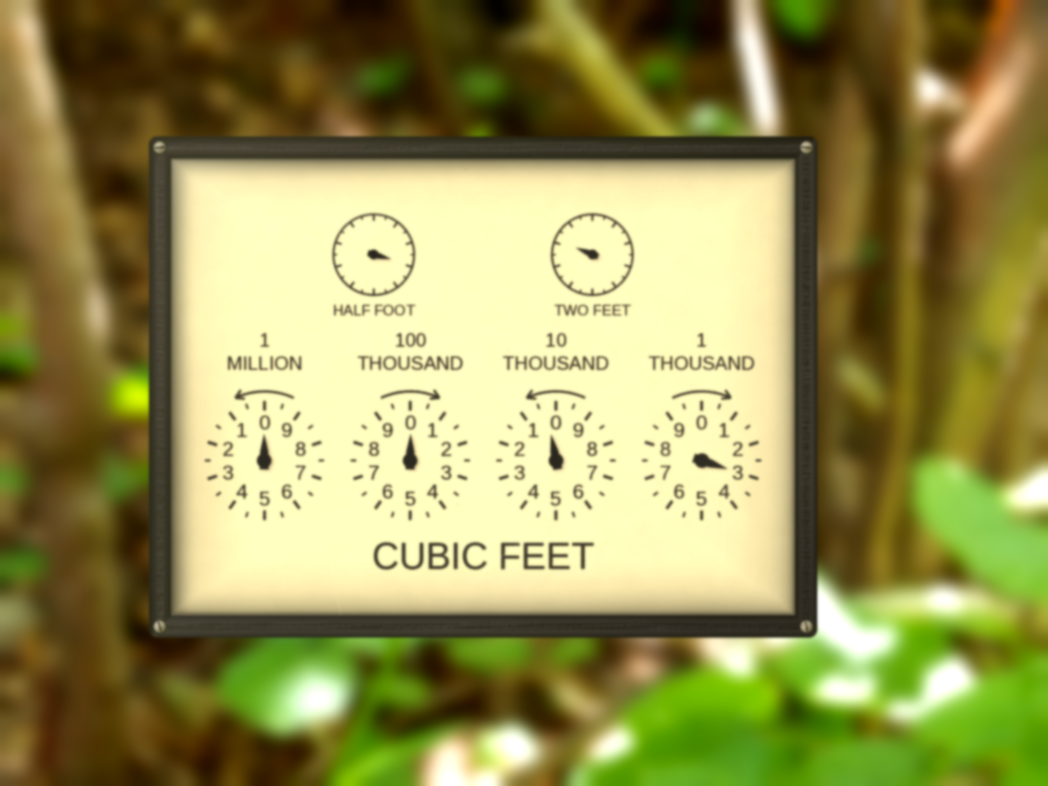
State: 300 (ft³)
